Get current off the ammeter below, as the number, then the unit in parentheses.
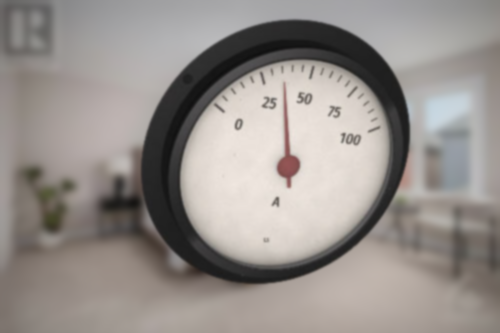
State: 35 (A)
